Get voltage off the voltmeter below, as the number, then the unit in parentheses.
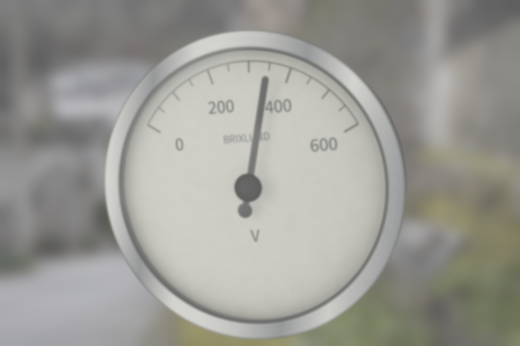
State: 350 (V)
